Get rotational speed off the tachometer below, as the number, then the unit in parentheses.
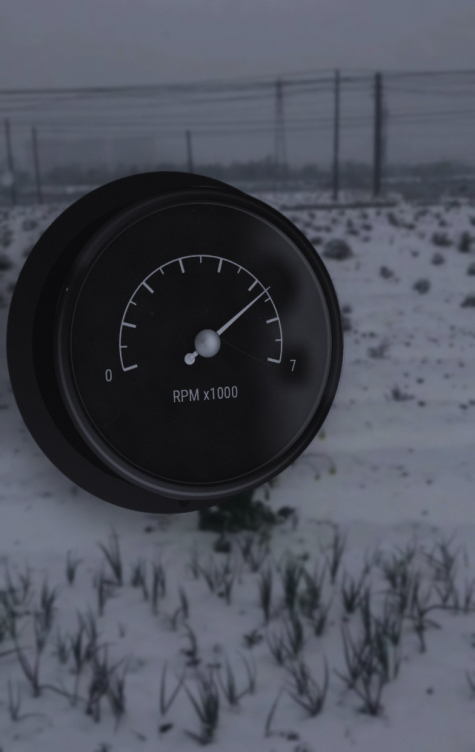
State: 5250 (rpm)
